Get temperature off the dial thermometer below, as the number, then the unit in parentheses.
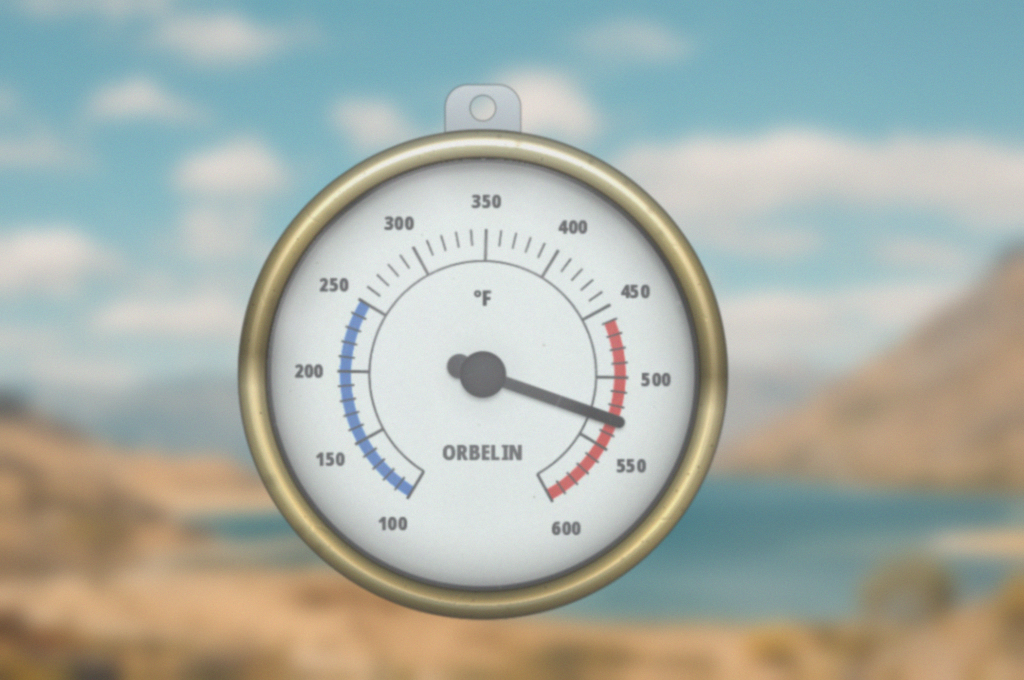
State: 530 (°F)
